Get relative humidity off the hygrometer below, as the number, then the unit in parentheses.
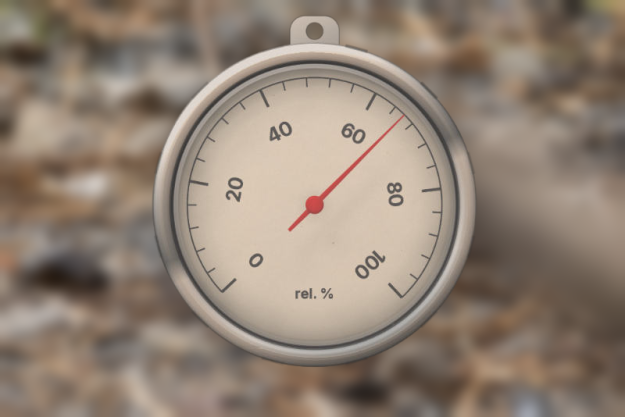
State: 66 (%)
